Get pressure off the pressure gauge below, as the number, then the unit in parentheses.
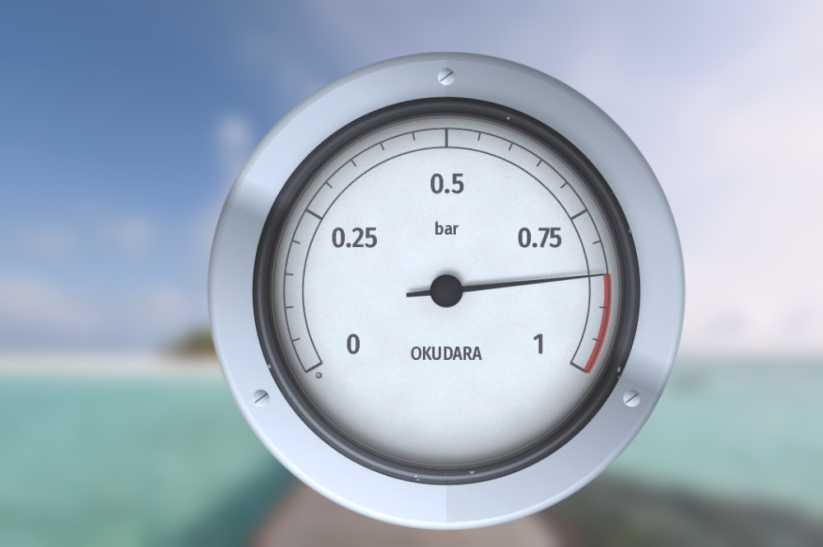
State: 0.85 (bar)
